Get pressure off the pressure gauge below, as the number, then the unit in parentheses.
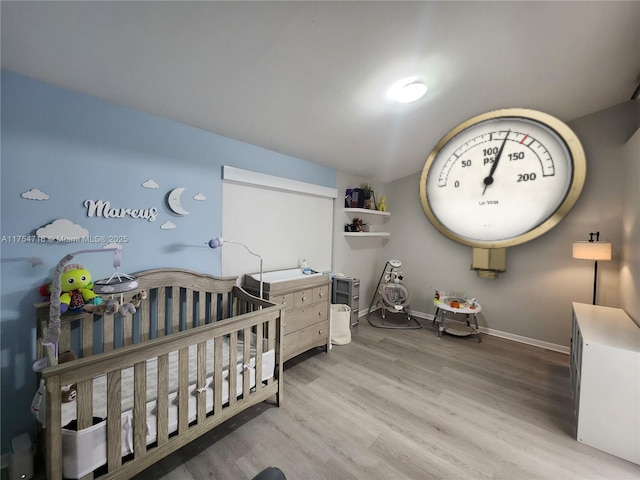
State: 120 (psi)
